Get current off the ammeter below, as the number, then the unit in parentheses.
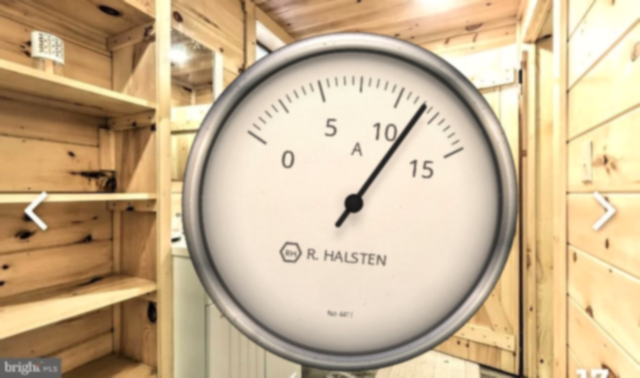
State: 11.5 (A)
